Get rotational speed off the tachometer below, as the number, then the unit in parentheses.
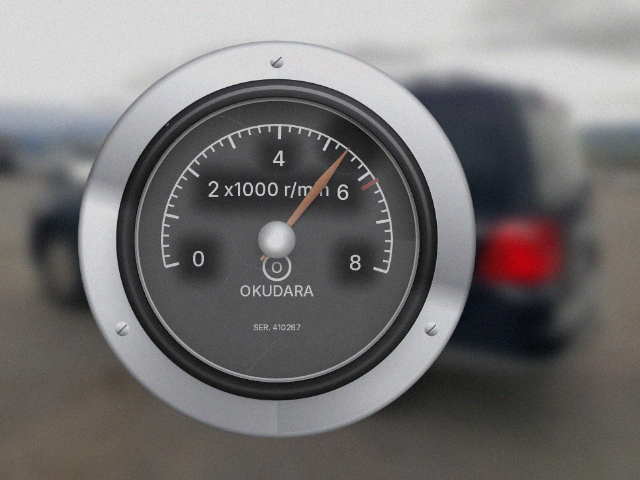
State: 5400 (rpm)
